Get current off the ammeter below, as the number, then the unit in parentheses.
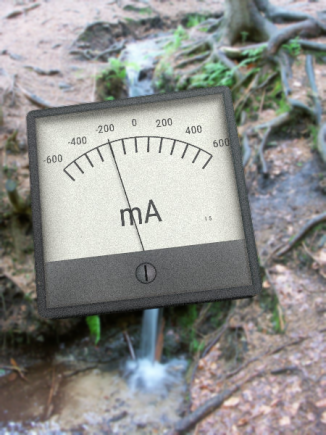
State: -200 (mA)
